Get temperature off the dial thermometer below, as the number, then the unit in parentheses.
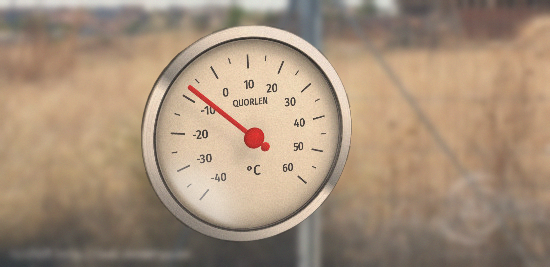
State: -7.5 (°C)
